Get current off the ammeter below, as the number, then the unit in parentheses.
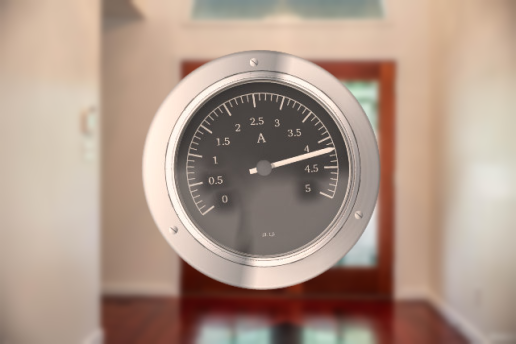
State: 4.2 (A)
